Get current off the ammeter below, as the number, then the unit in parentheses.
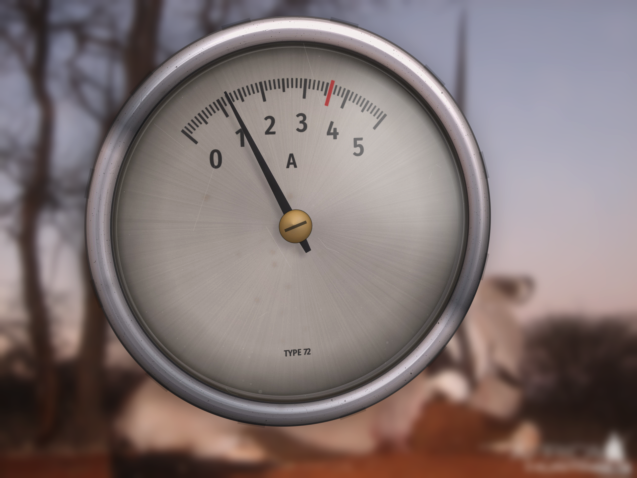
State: 1.2 (A)
